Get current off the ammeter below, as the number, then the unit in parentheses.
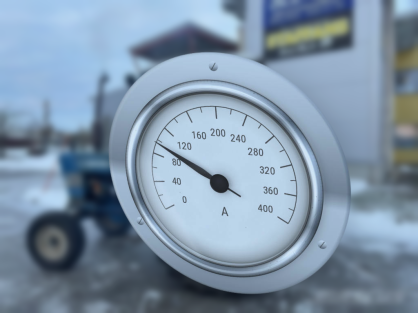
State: 100 (A)
